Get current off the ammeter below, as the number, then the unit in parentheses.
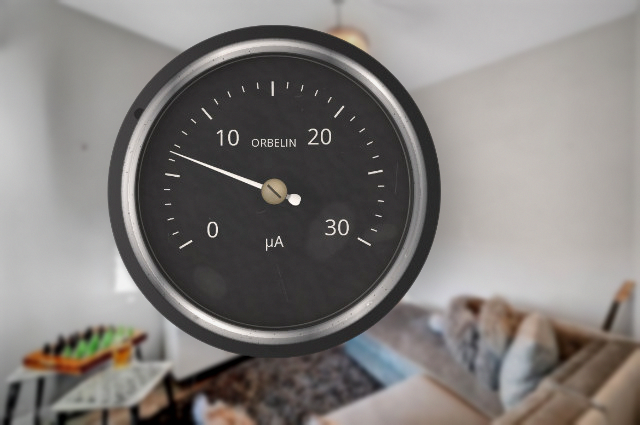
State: 6.5 (µA)
